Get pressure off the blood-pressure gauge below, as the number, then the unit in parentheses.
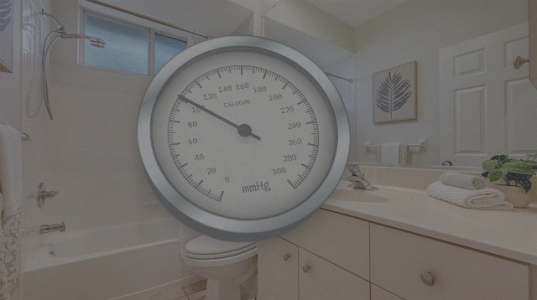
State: 100 (mmHg)
